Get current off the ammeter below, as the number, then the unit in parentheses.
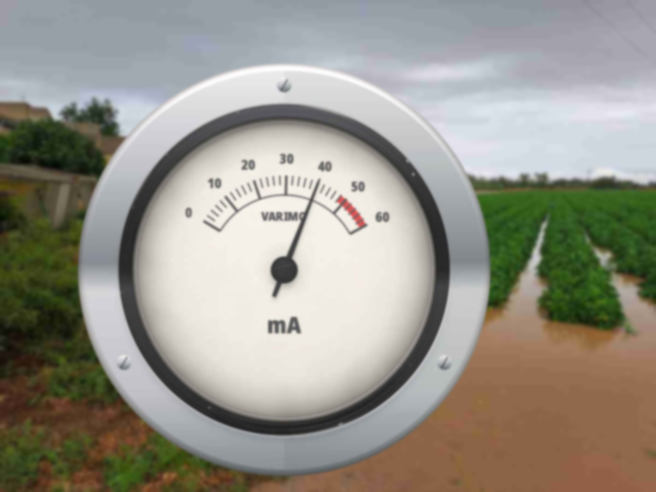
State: 40 (mA)
